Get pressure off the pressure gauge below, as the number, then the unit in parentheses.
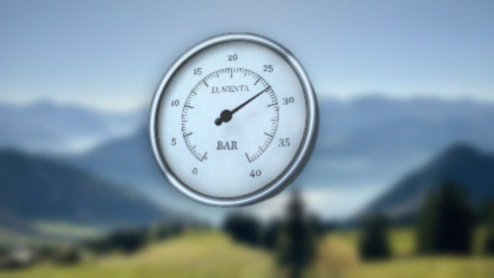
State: 27.5 (bar)
